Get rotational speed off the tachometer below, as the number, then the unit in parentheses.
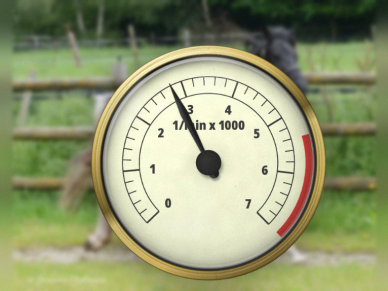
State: 2800 (rpm)
